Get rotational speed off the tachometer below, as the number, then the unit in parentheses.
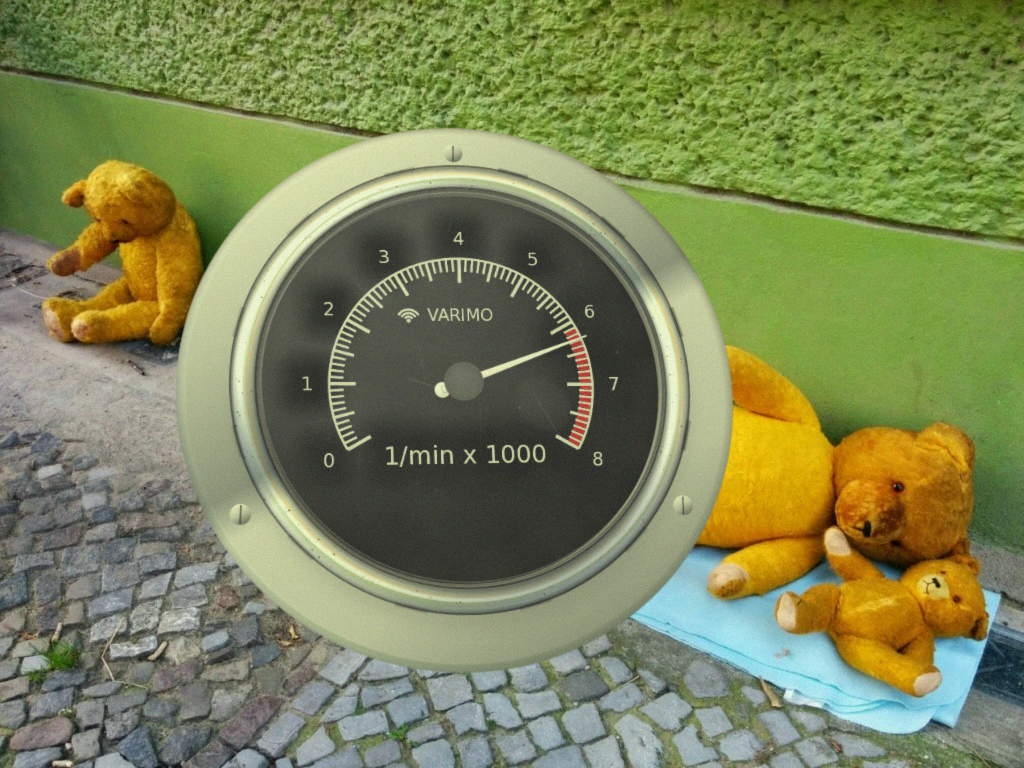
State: 6300 (rpm)
